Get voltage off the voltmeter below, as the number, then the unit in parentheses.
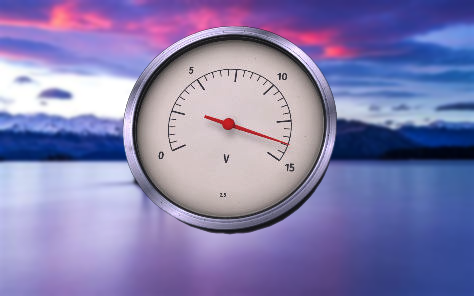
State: 14 (V)
